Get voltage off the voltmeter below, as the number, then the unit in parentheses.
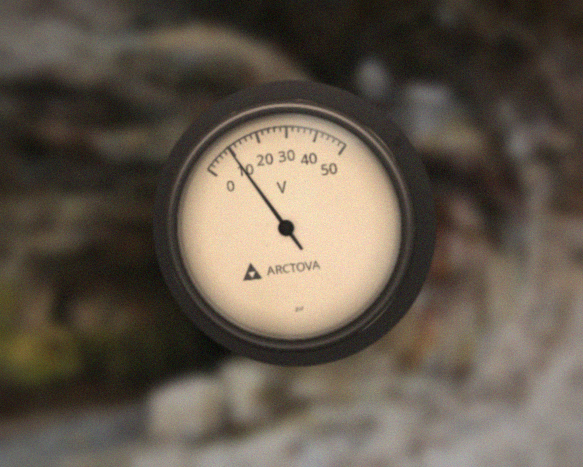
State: 10 (V)
